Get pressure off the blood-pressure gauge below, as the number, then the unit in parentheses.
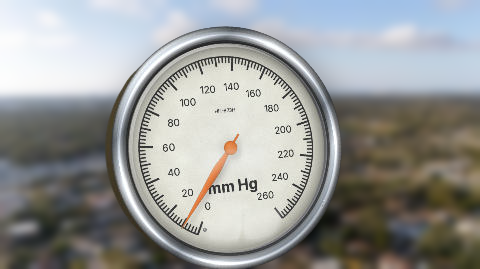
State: 10 (mmHg)
